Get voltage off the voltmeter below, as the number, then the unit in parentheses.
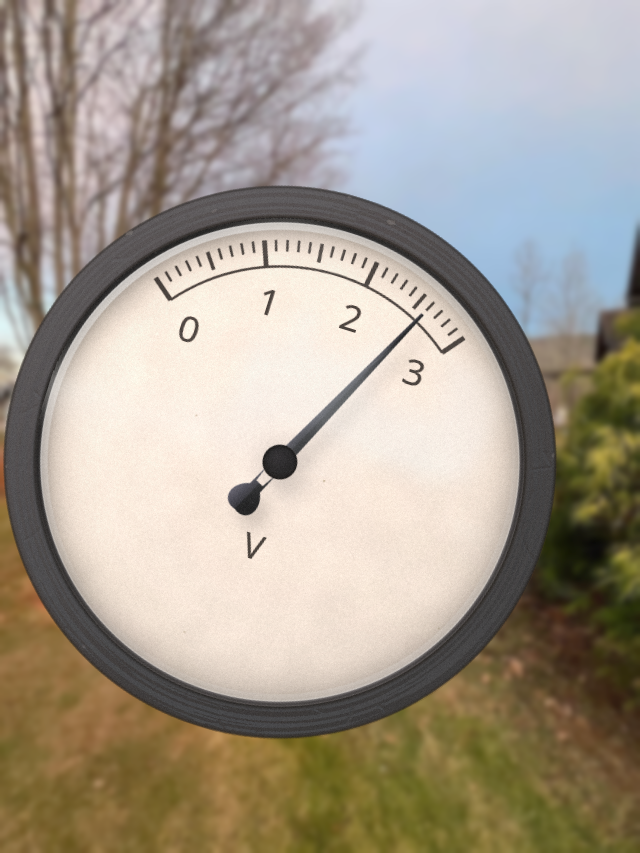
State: 2.6 (V)
